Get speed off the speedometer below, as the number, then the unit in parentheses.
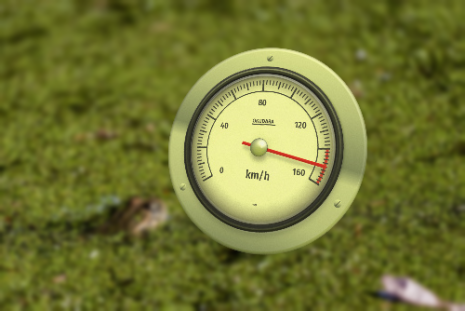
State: 150 (km/h)
